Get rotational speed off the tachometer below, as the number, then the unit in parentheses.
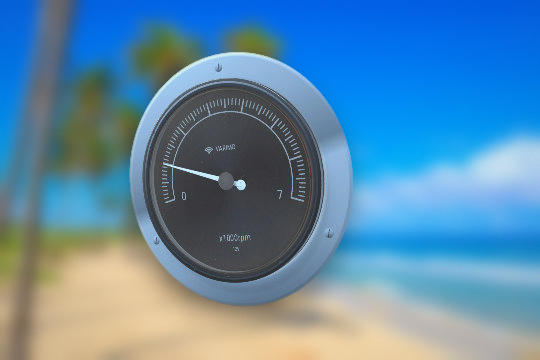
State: 1000 (rpm)
